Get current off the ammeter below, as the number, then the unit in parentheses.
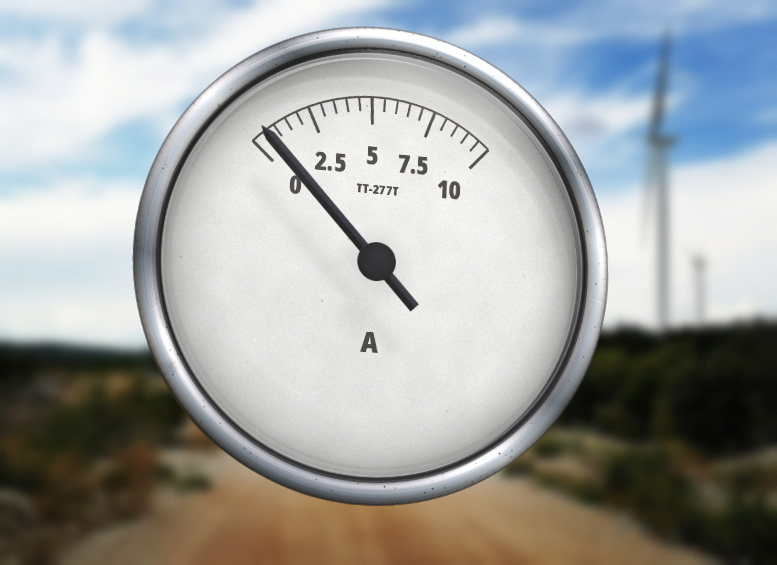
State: 0.5 (A)
